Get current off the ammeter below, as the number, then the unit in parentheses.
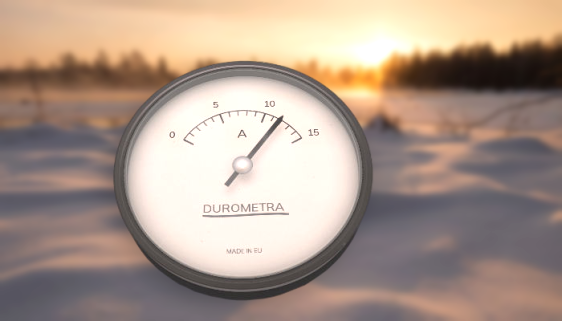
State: 12 (A)
